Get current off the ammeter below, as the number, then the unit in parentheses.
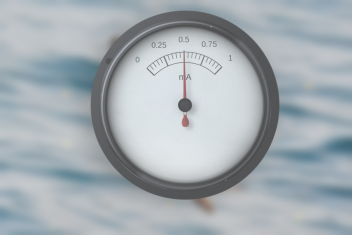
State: 0.5 (mA)
